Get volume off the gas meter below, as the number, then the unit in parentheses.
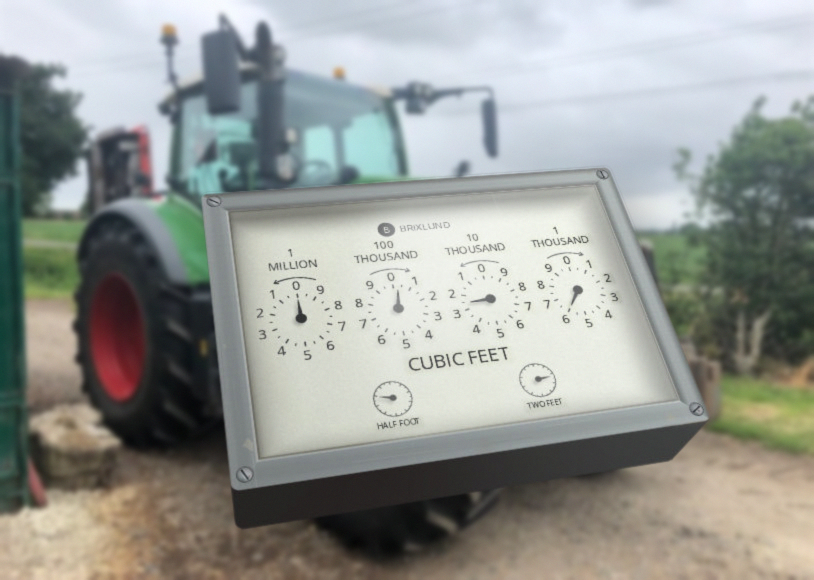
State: 2600 (ft³)
